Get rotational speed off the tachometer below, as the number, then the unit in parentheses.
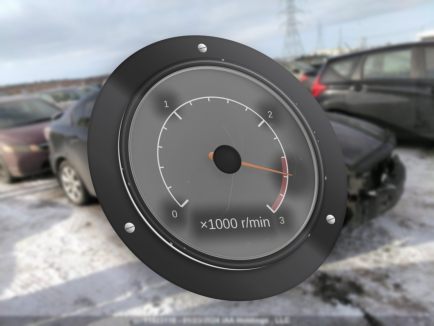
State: 2600 (rpm)
